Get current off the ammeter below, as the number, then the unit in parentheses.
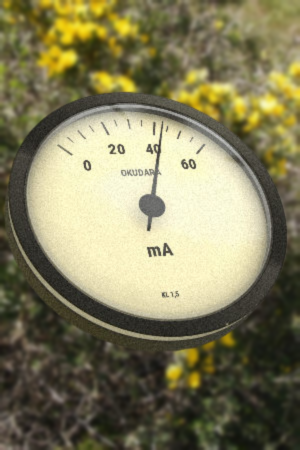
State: 42.5 (mA)
